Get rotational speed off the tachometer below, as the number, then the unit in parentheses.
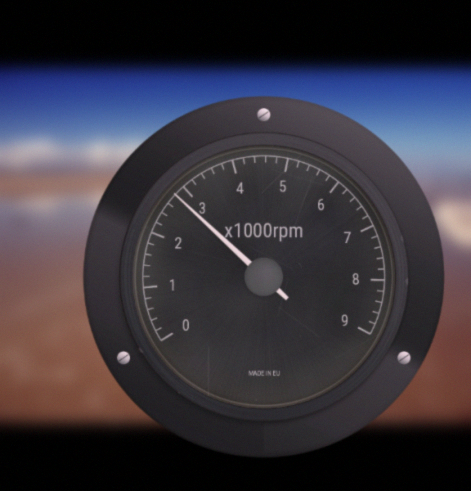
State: 2800 (rpm)
